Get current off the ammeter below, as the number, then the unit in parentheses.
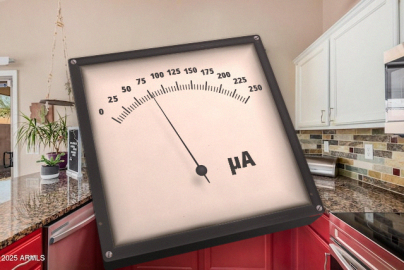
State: 75 (µA)
